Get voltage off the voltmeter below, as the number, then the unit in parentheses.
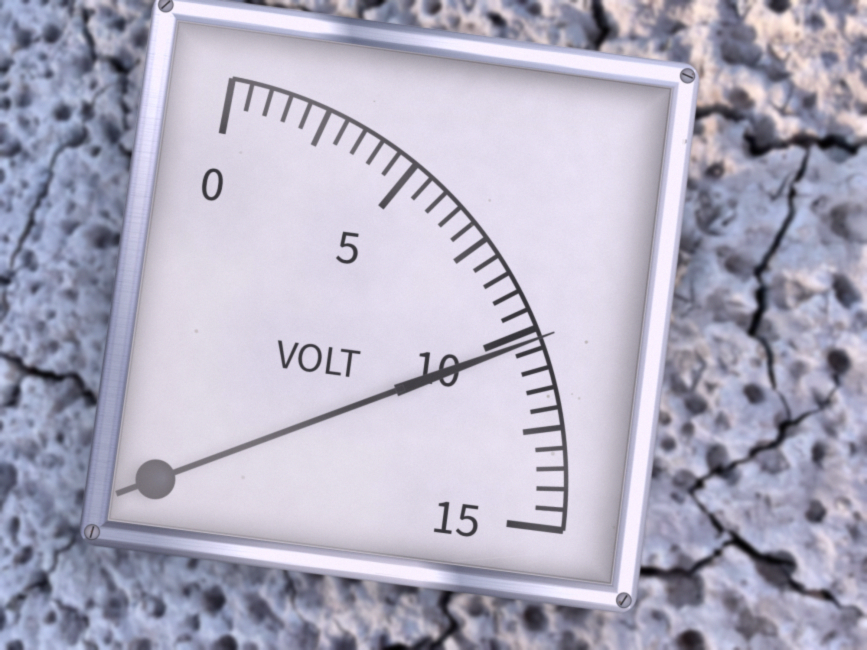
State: 10.25 (V)
